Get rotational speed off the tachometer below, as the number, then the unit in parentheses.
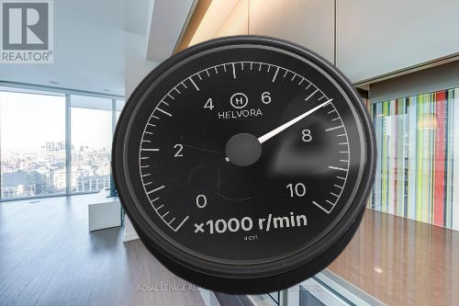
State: 7400 (rpm)
